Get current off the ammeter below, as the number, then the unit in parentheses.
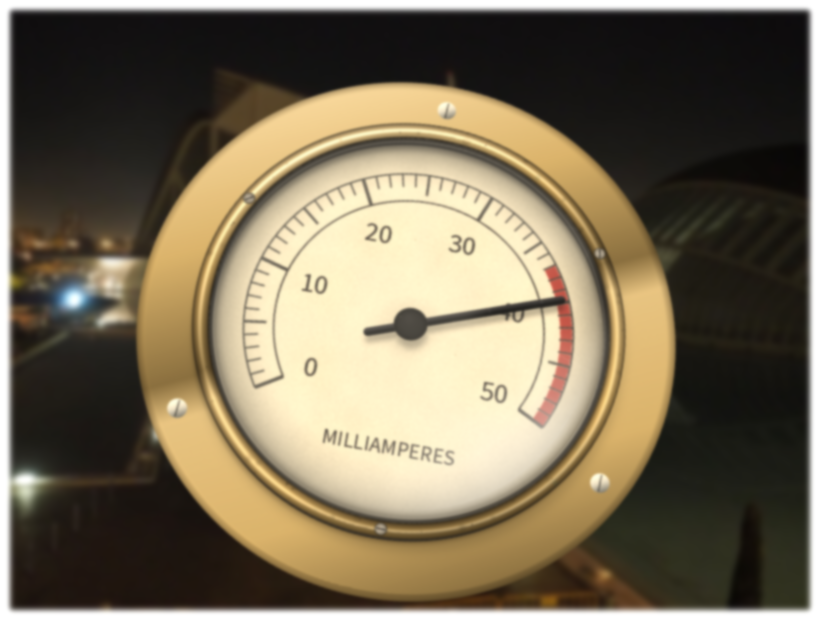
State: 40 (mA)
